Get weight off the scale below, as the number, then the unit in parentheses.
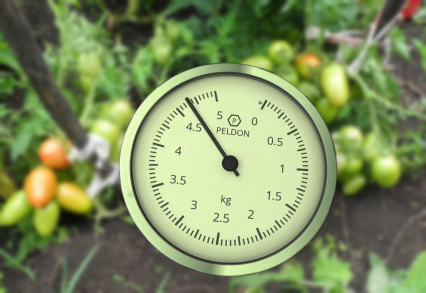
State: 4.65 (kg)
